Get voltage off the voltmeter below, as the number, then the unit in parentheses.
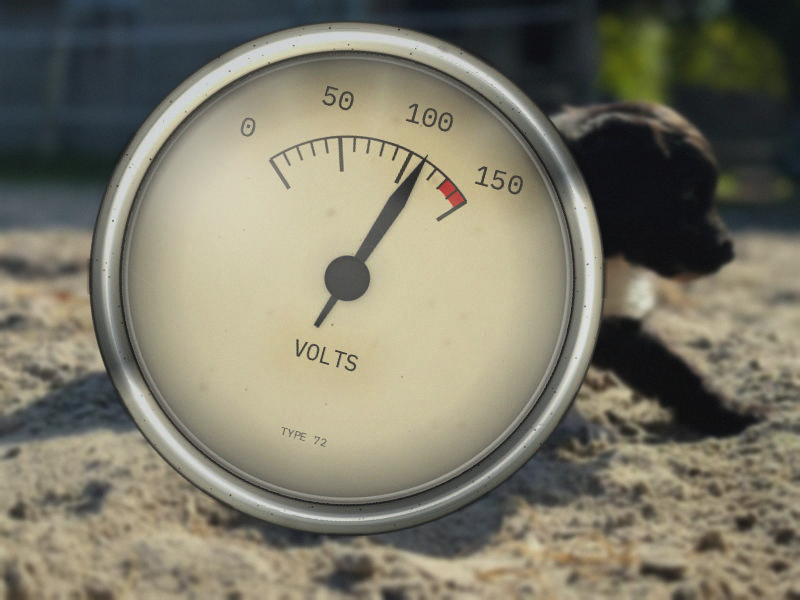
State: 110 (V)
